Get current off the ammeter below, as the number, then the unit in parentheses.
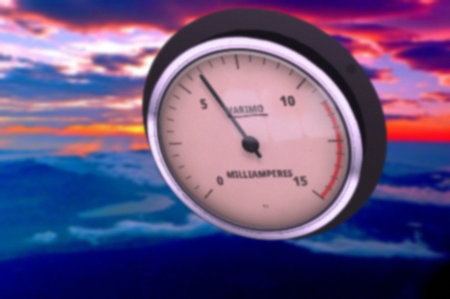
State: 6 (mA)
